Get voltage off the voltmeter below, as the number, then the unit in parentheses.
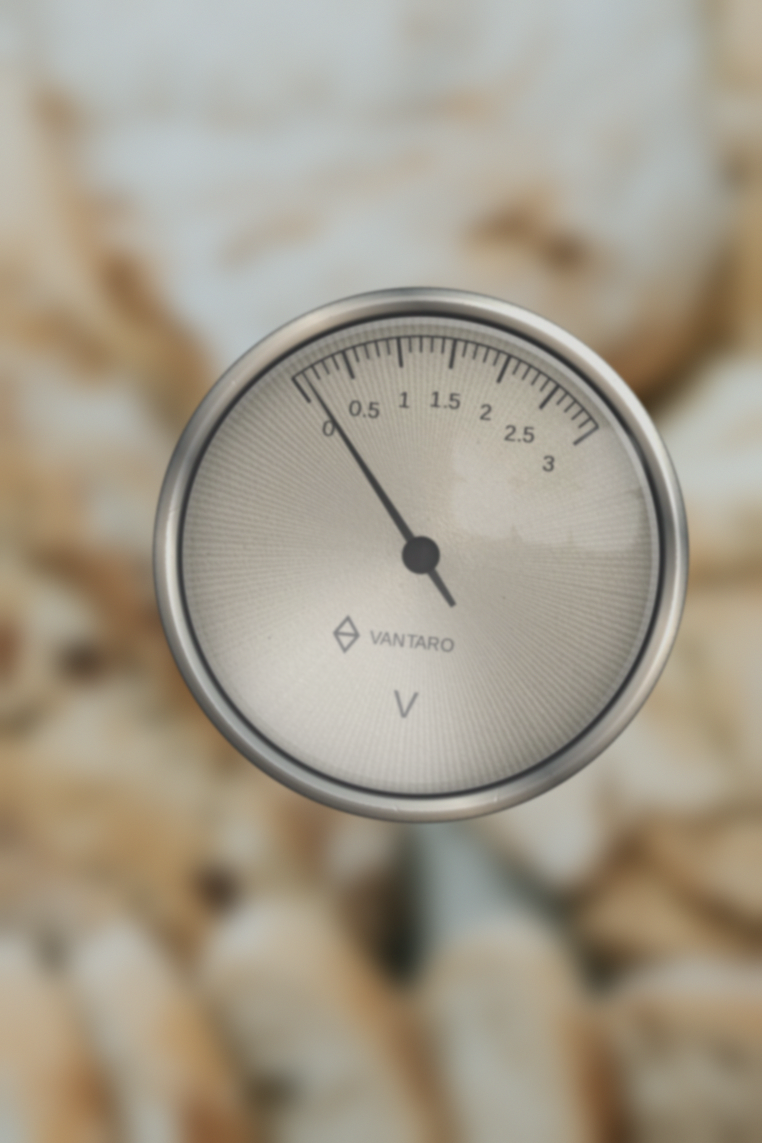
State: 0.1 (V)
